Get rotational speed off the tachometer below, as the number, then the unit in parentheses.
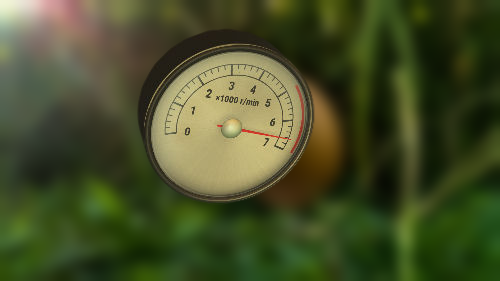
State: 6600 (rpm)
